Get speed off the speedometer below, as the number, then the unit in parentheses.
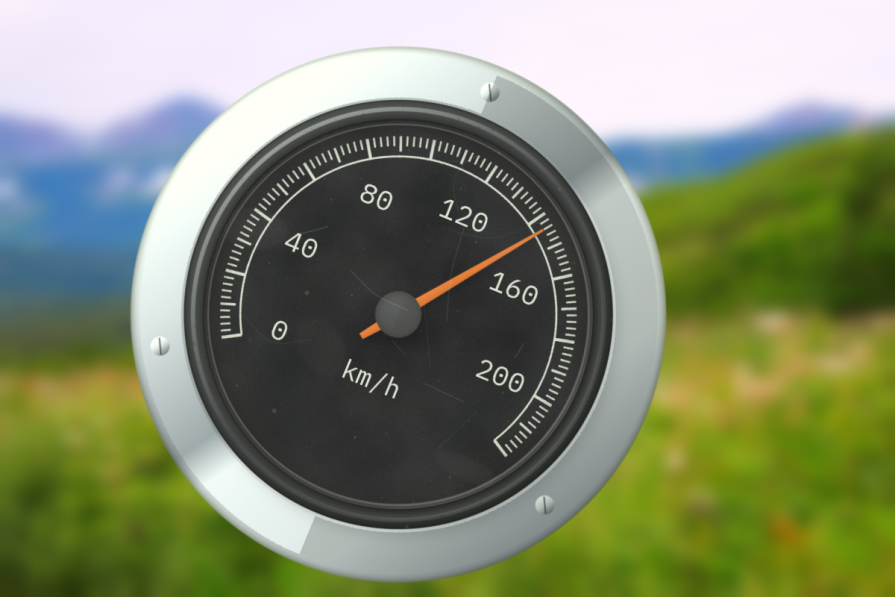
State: 144 (km/h)
